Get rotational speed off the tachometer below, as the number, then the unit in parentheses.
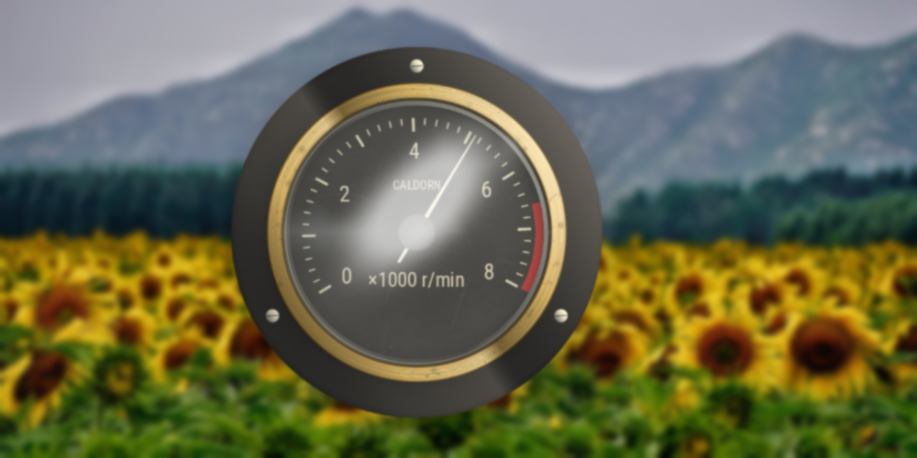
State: 5100 (rpm)
